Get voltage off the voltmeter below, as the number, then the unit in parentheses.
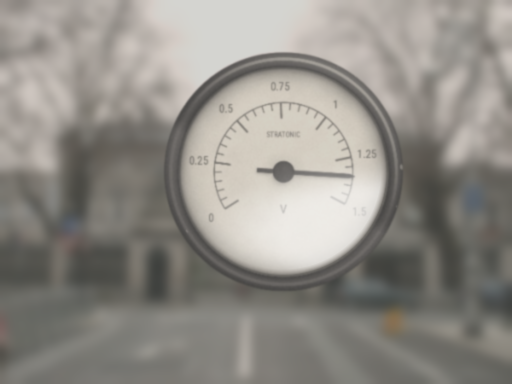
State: 1.35 (V)
